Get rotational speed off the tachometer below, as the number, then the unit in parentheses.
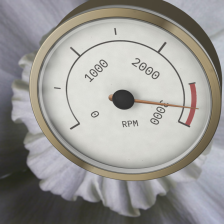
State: 2750 (rpm)
